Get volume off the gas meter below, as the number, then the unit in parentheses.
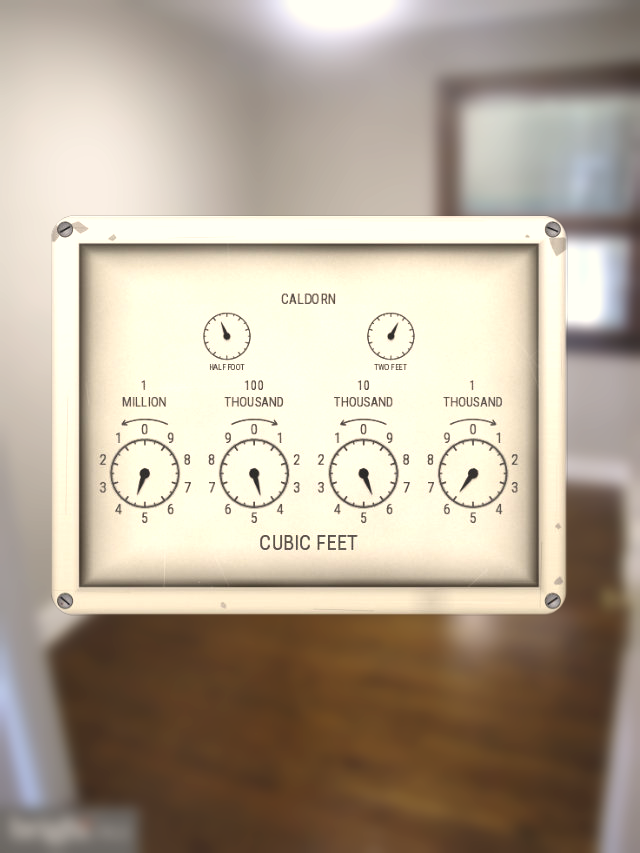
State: 445600 (ft³)
